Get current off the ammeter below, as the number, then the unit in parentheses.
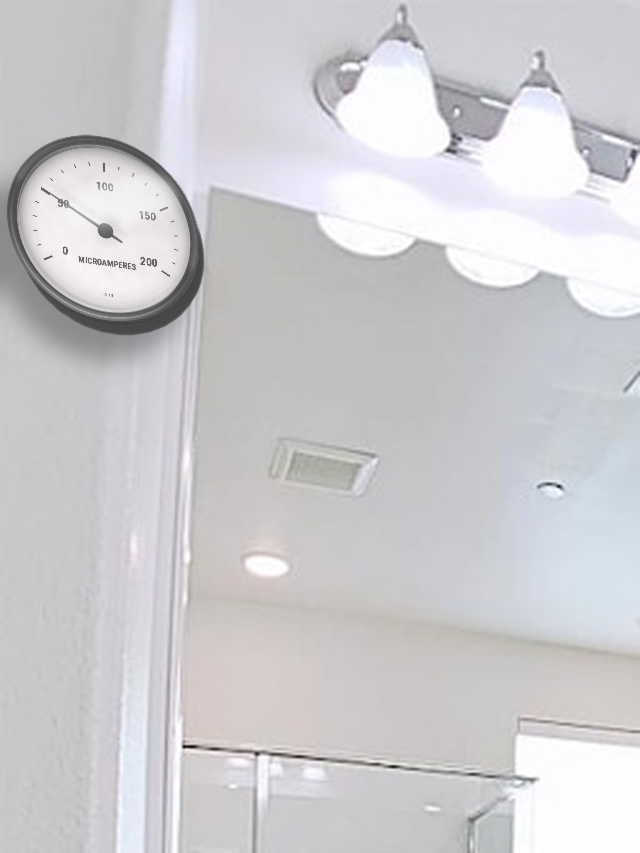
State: 50 (µA)
